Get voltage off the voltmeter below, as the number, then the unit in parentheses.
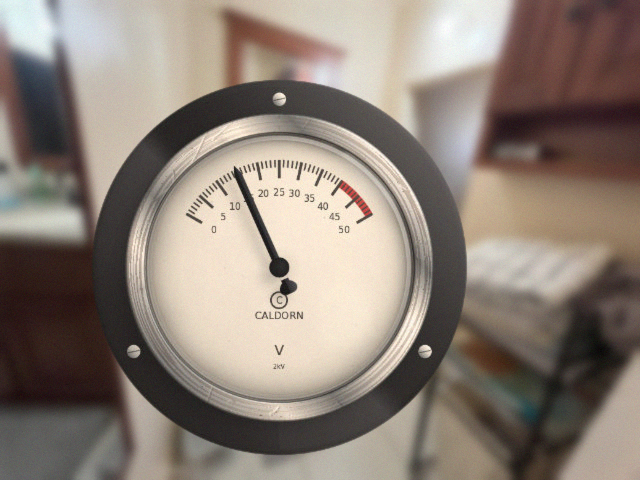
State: 15 (V)
